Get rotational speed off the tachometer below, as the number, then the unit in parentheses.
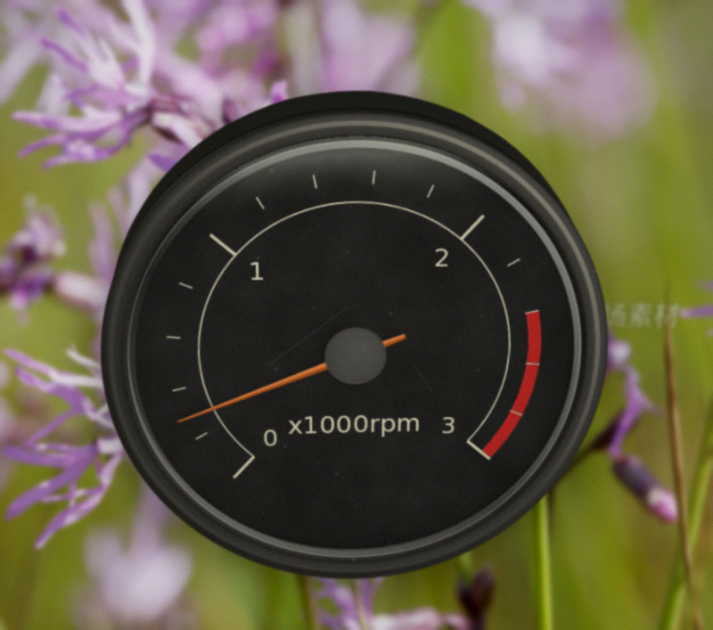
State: 300 (rpm)
